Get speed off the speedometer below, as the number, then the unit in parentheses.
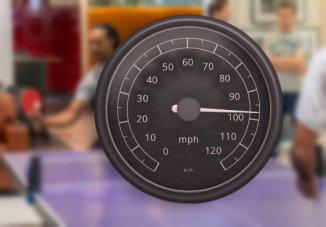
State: 97.5 (mph)
